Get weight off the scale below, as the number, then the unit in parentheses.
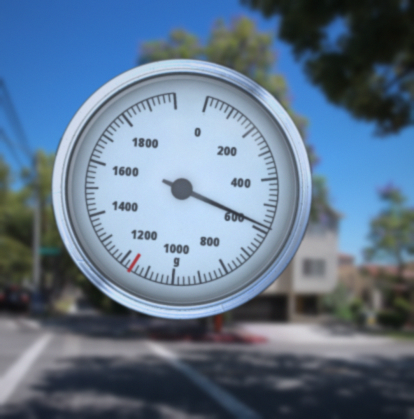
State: 580 (g)
